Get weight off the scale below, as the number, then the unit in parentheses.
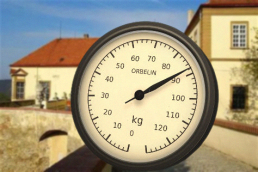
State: 88 (kg)
